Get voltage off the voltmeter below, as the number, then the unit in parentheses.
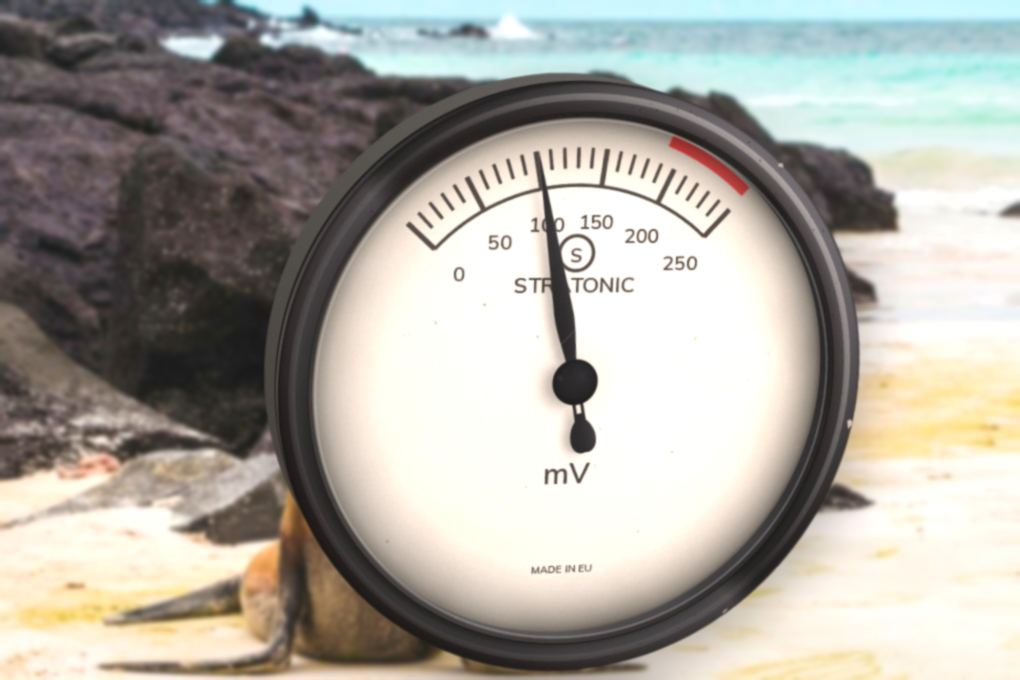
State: 100 (mV)
